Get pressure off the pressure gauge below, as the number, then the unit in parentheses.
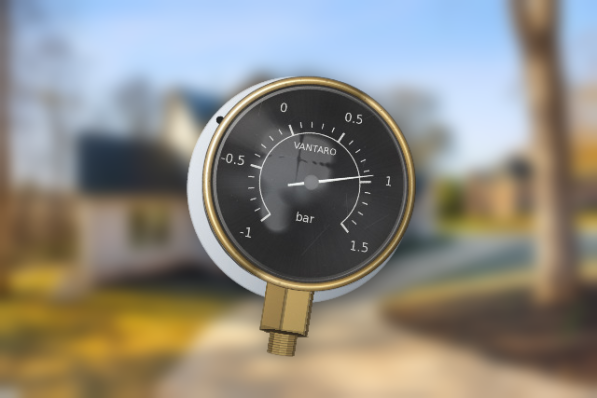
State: 0.95 (bar)
